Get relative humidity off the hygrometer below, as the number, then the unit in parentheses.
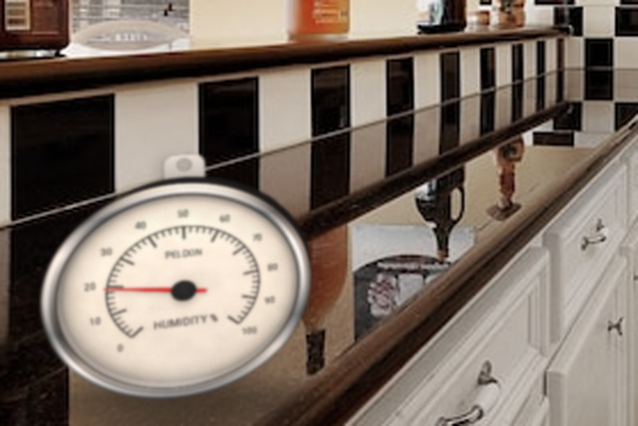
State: 20 (%)
